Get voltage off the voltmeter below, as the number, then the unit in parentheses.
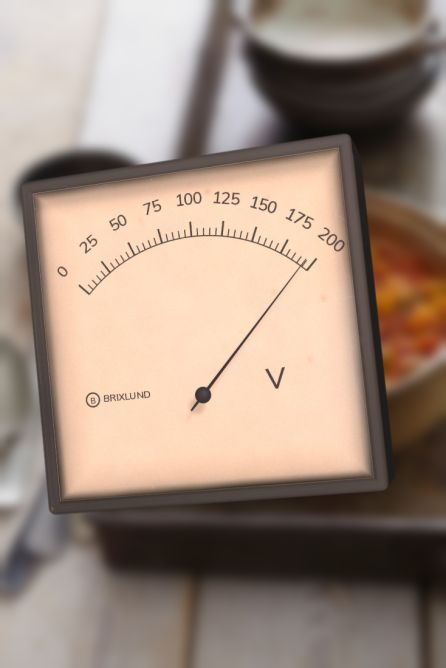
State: 195 (V)
